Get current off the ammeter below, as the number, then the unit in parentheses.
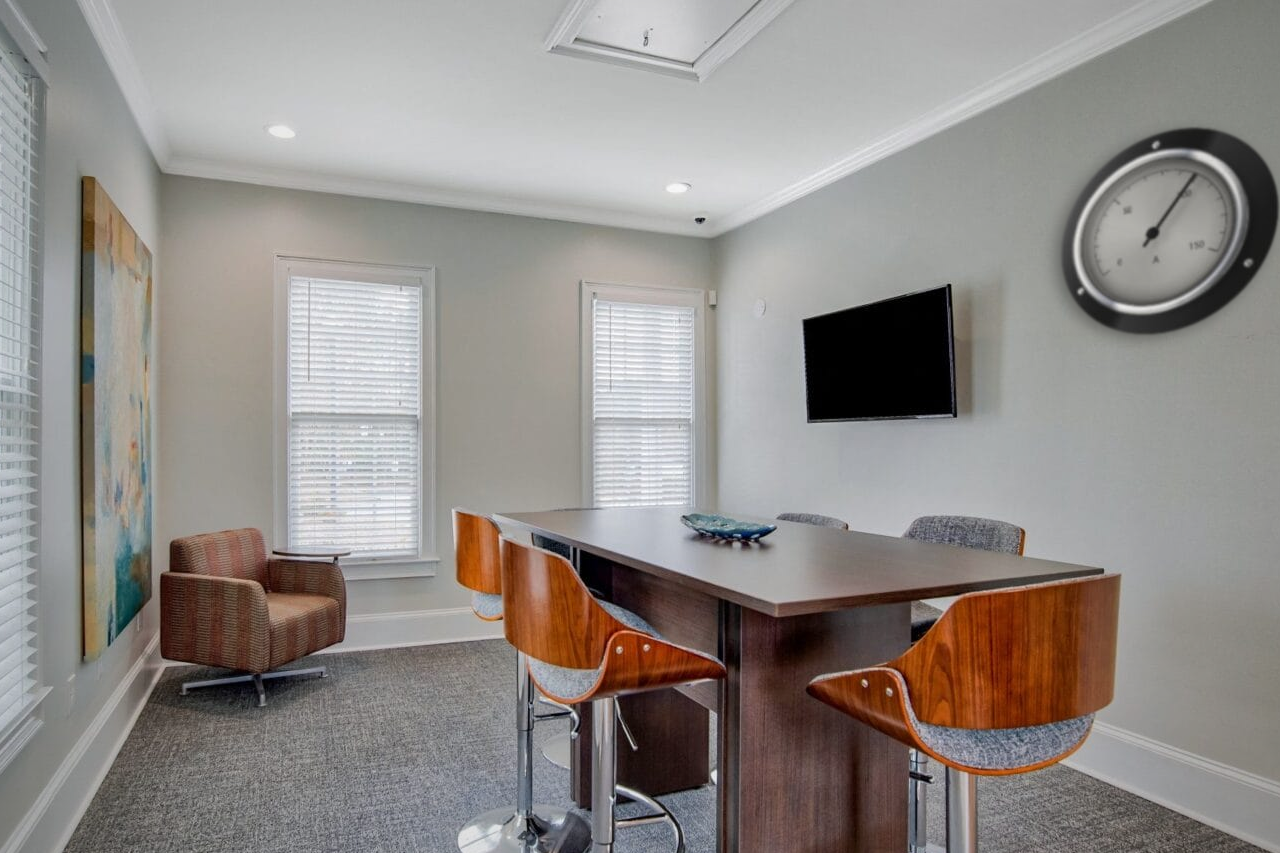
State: 100 (A)
